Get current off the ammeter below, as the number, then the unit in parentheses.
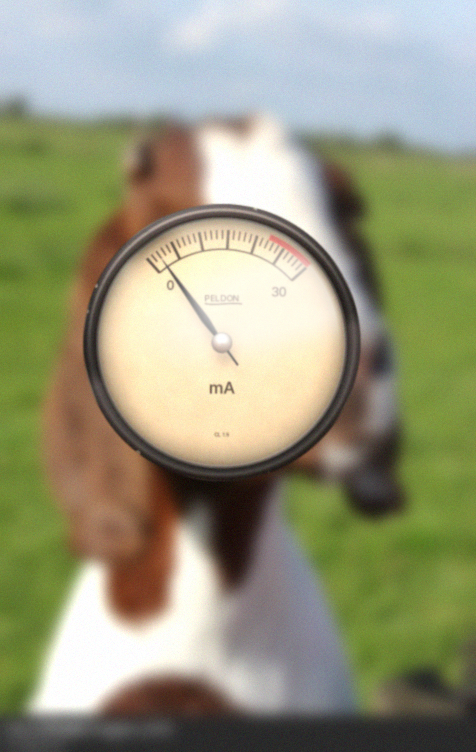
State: 2 (mA)
